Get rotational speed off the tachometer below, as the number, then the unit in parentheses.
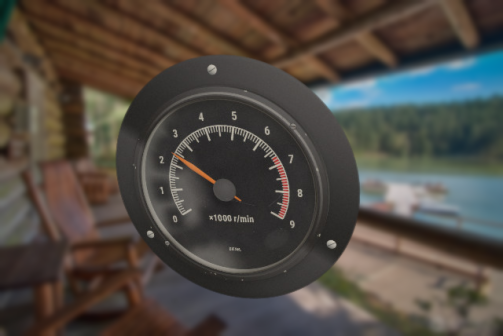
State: 2500 (rpm)
